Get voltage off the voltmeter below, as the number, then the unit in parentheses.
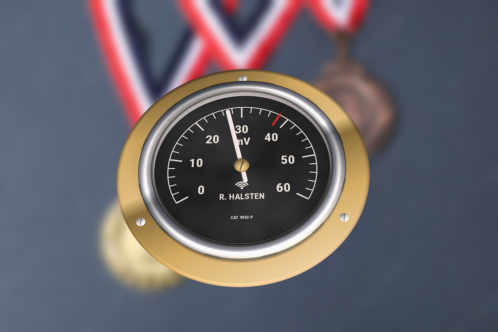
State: 27 (mV)
